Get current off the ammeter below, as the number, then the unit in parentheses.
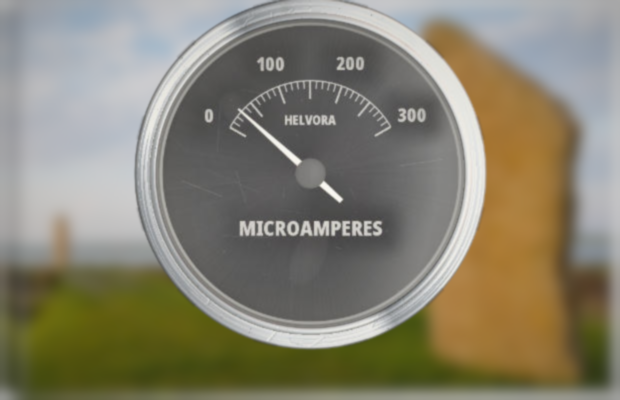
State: 30 (µA)
